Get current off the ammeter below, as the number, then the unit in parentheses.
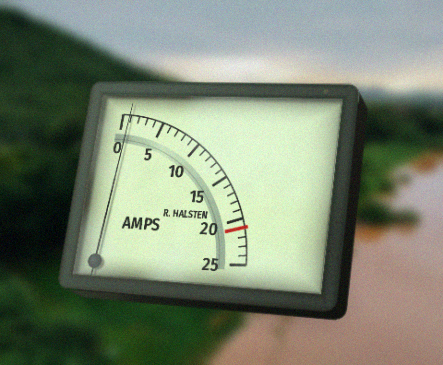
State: 1 (A)
